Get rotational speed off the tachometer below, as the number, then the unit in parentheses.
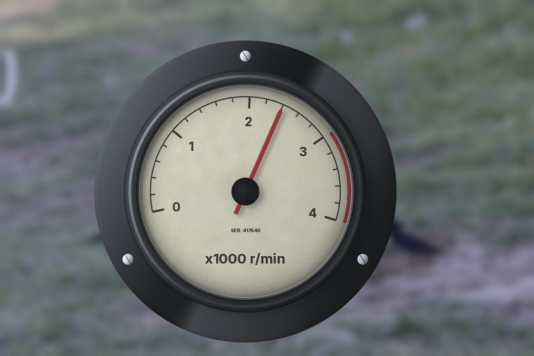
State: 2400 (rpm)
